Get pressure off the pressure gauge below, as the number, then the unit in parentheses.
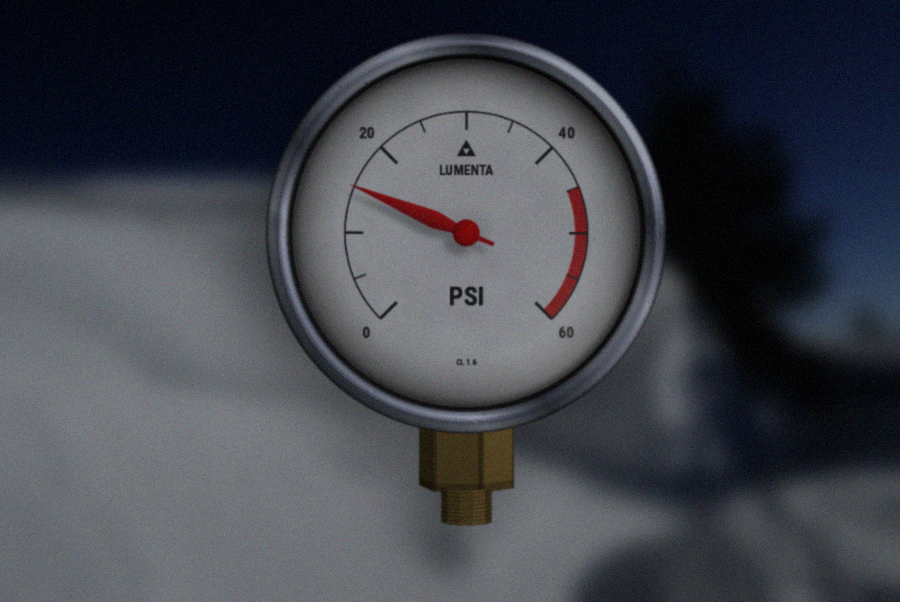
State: 15 (psi)
